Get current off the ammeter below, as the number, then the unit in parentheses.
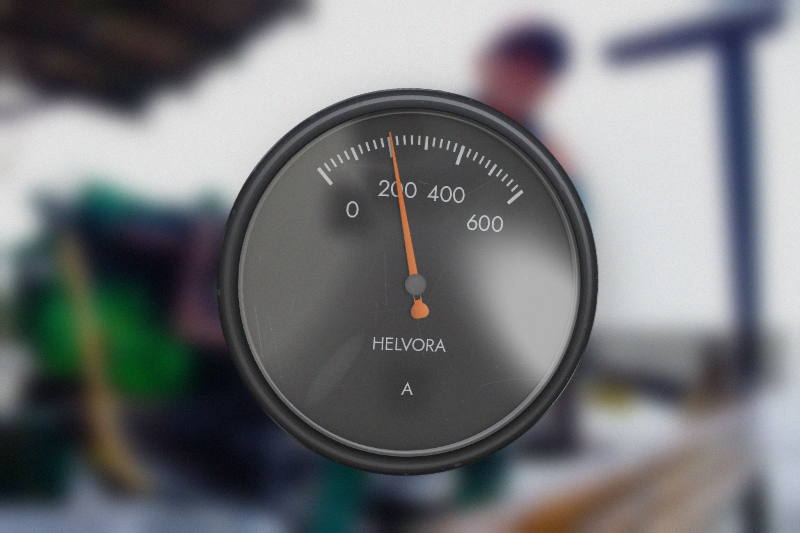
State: 200 (A)
